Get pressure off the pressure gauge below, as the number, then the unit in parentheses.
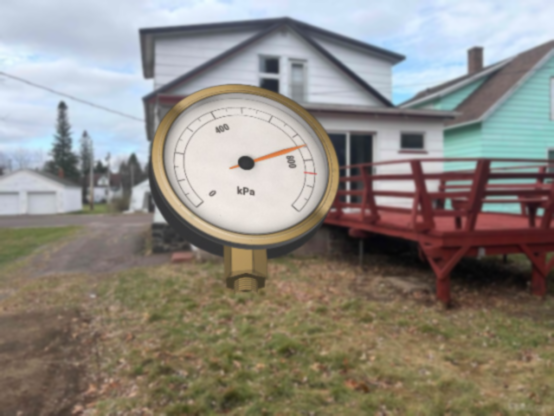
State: 750 (kPa)
